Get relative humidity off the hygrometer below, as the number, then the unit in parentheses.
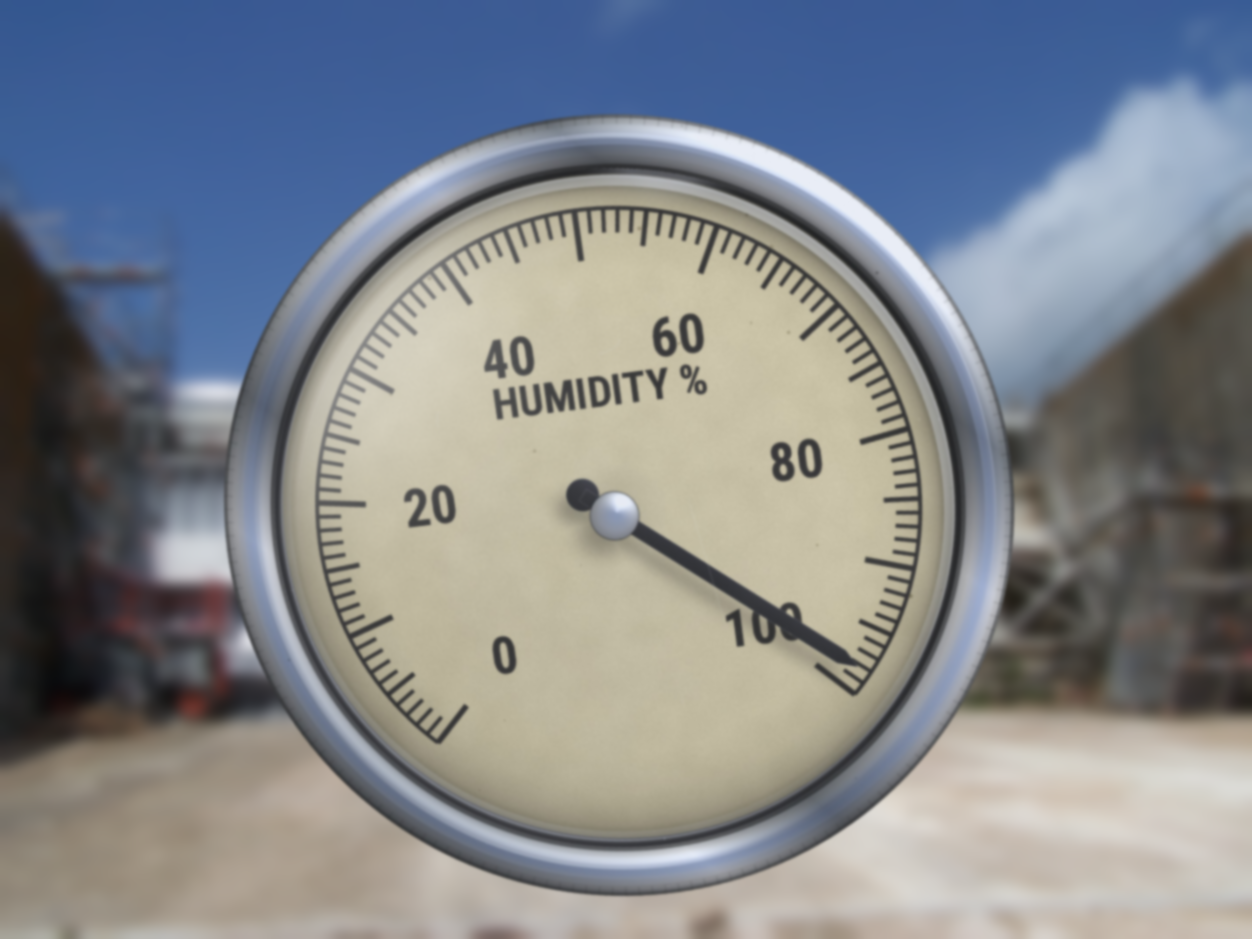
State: 98 (%)
